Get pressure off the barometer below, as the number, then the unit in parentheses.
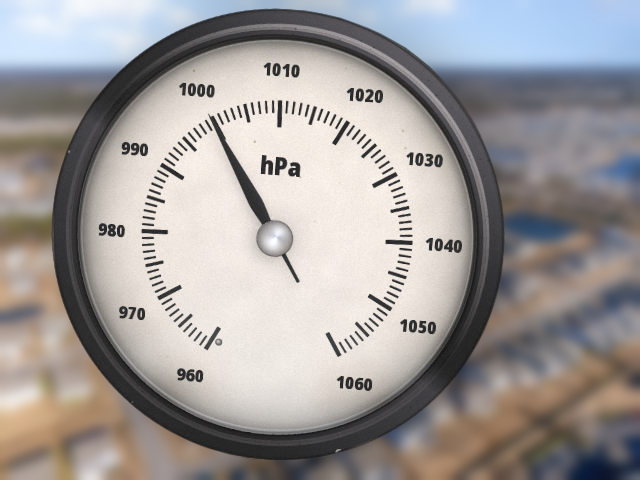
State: 1000 (hPa)
